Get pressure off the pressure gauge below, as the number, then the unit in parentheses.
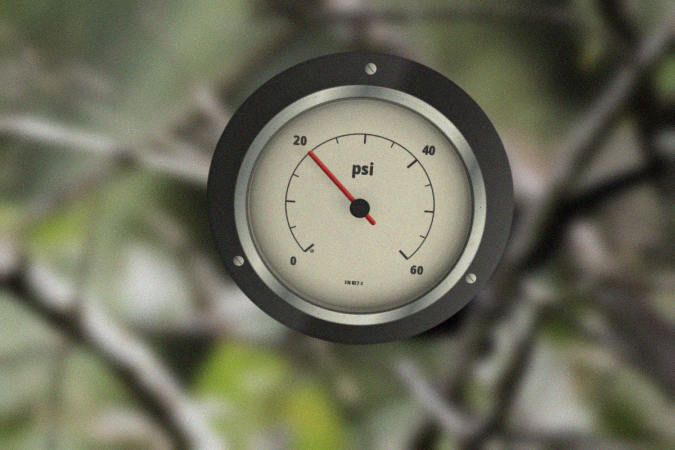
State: 20 (psi)
